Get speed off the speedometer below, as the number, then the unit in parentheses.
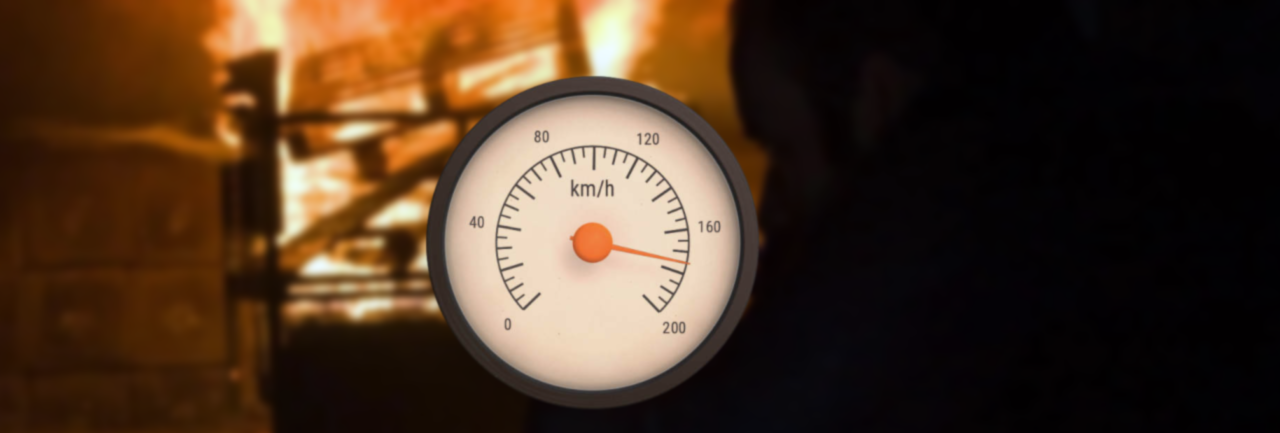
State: 175 (km/h)
